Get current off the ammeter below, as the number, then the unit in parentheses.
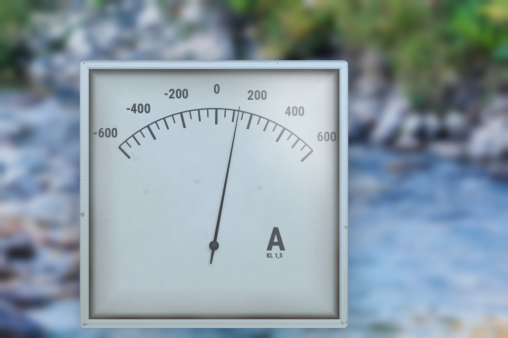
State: 125 (A)
